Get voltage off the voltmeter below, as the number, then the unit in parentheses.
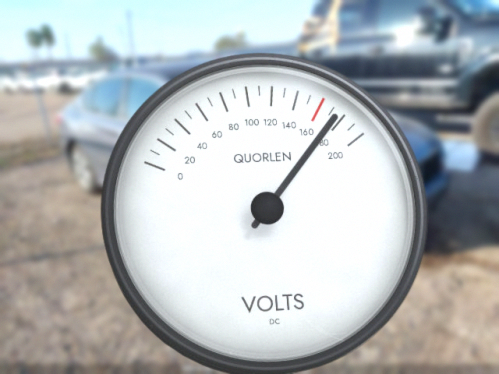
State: 175 (V)
